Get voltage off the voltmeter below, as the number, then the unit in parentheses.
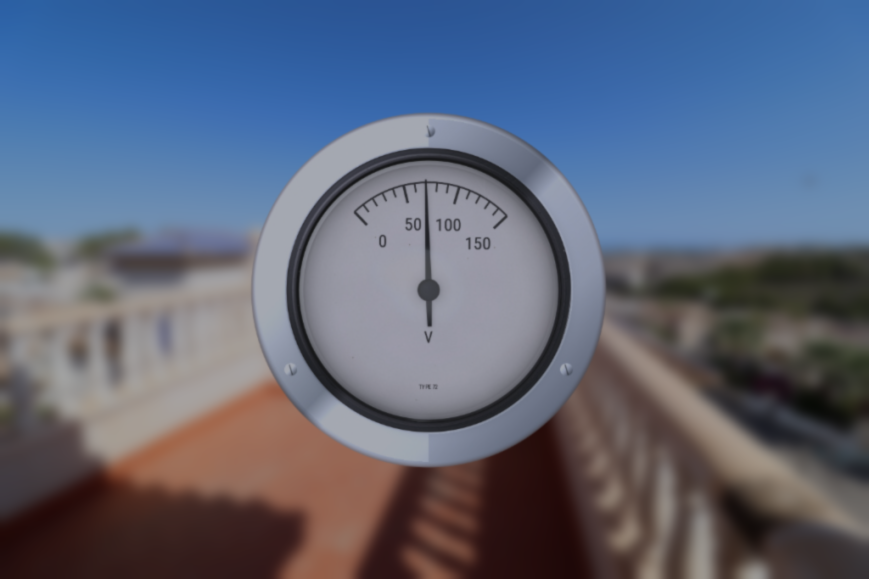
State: 70 (V)
